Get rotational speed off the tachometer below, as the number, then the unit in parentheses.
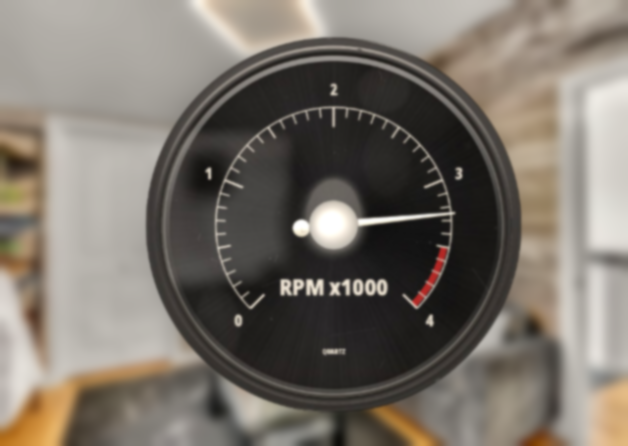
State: 3250 (rpm)
